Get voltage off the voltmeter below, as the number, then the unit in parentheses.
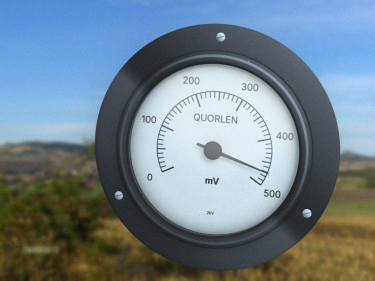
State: 470 (mV)
